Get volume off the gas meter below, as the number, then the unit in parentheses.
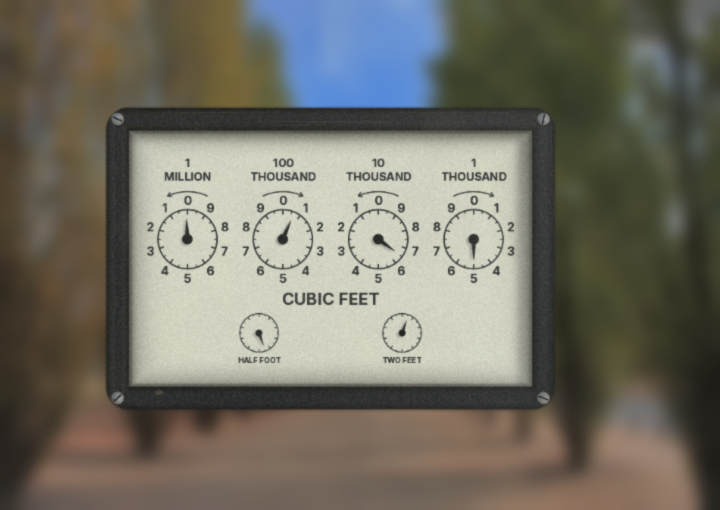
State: 6500 (ft³)
